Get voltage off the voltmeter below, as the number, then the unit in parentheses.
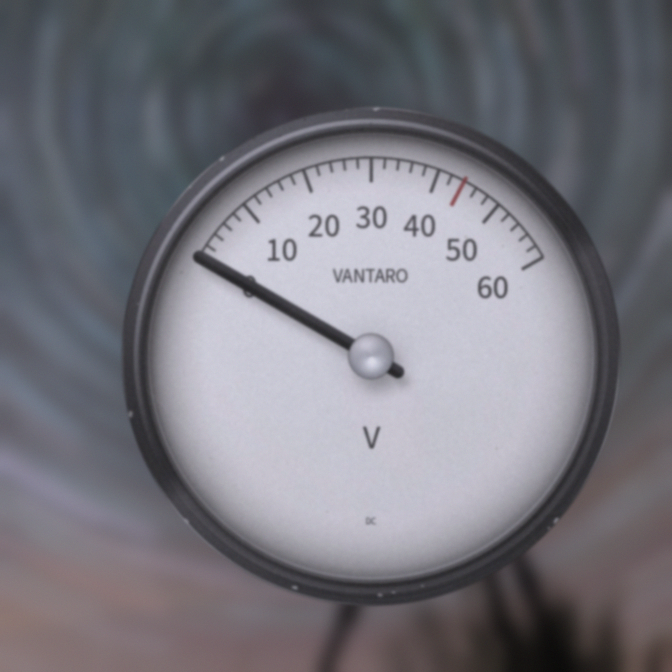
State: 0 (V)
